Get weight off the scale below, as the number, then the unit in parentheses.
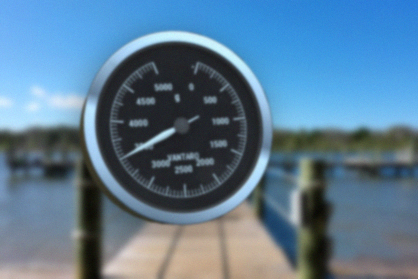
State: 3500 (g)
